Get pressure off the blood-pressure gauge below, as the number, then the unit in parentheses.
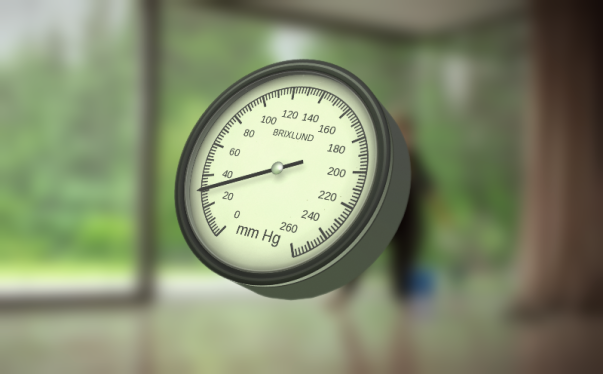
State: 30 (mmHg)
